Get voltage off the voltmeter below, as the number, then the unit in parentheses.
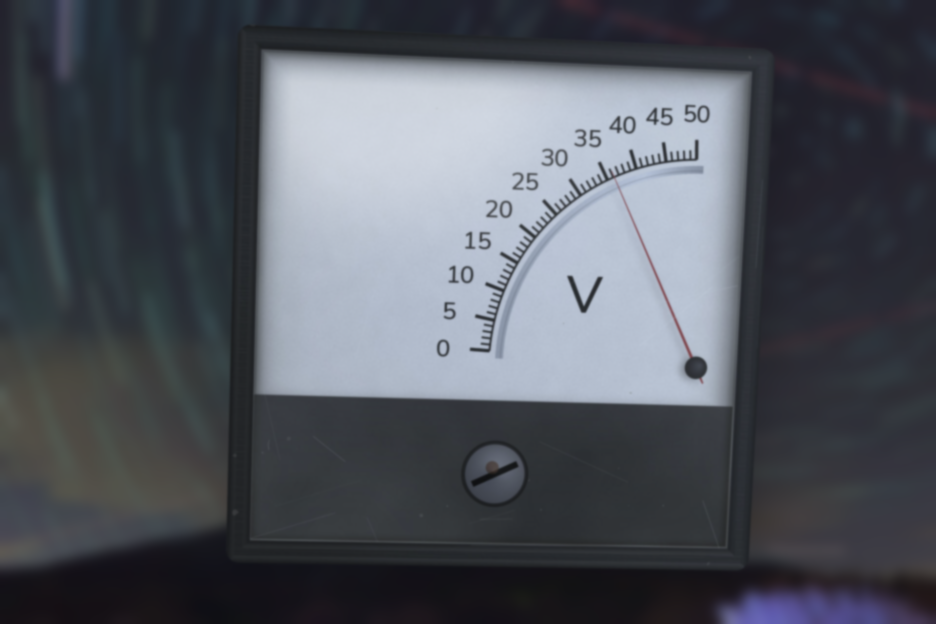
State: 36 (V)
